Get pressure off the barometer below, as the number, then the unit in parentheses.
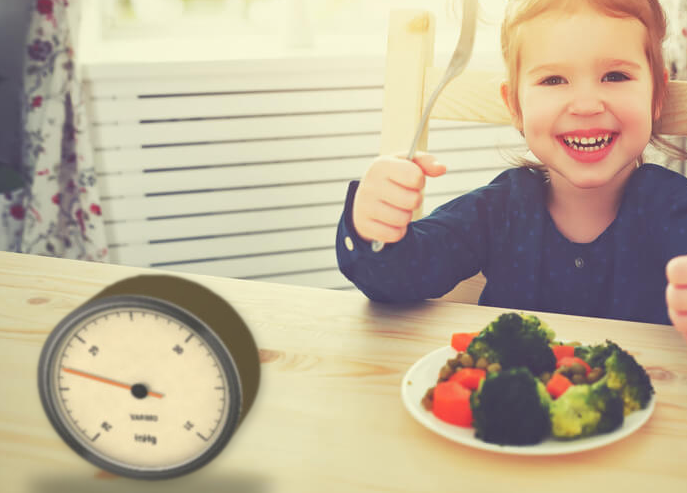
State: 28.7 (inHg)
